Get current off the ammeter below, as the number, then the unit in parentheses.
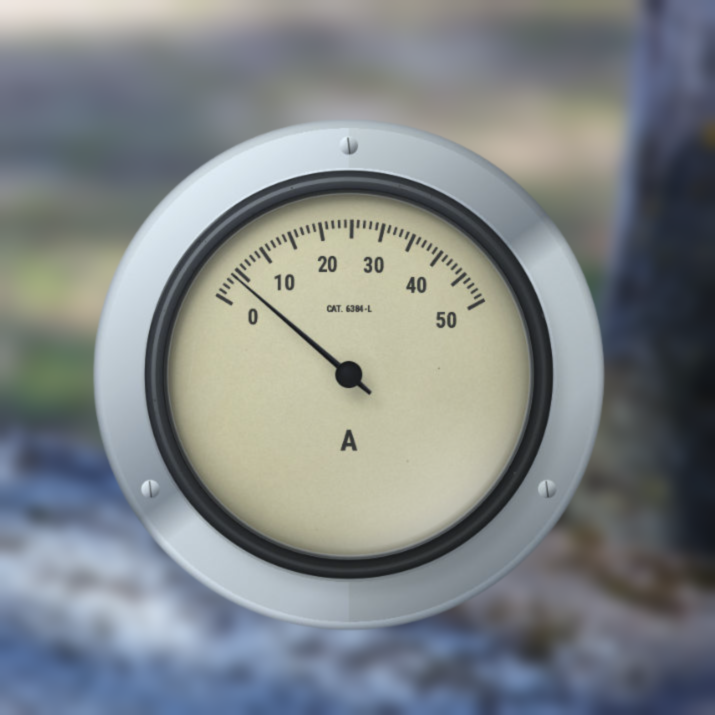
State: 4 (A)
